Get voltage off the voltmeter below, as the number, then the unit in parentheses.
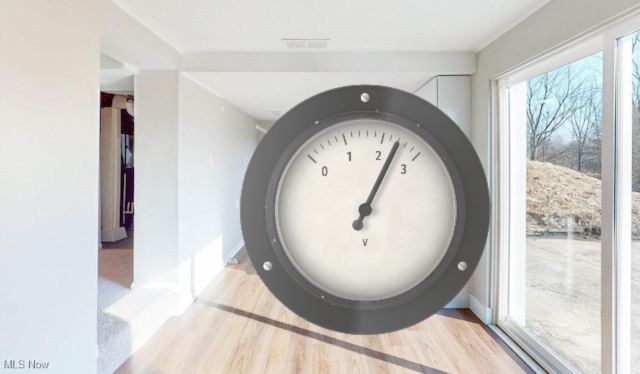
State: 2.4 (V)
